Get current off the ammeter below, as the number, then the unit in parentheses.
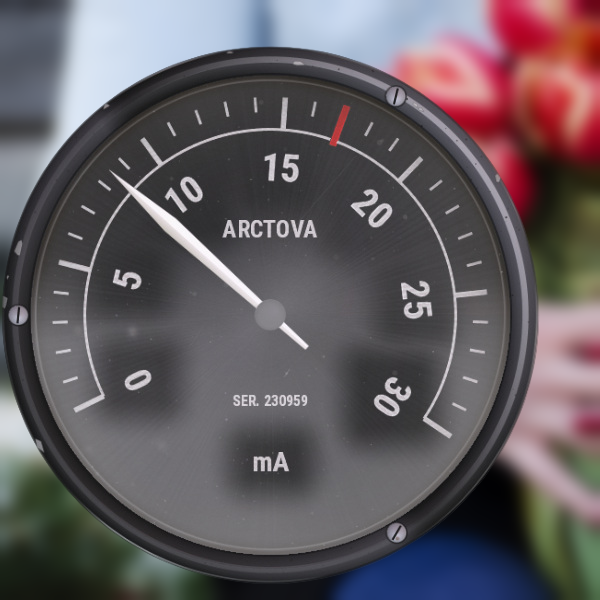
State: 8.5 (mA)
